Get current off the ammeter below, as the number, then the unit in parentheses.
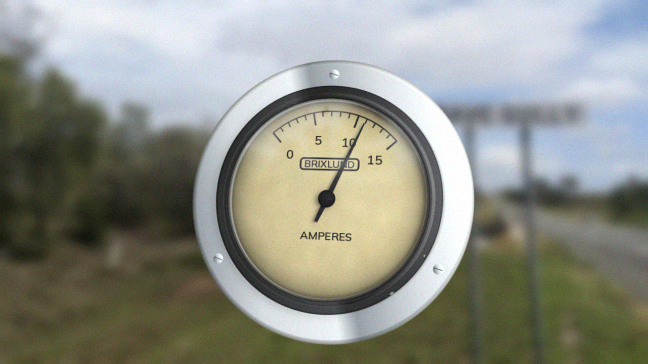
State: 11 (A)
